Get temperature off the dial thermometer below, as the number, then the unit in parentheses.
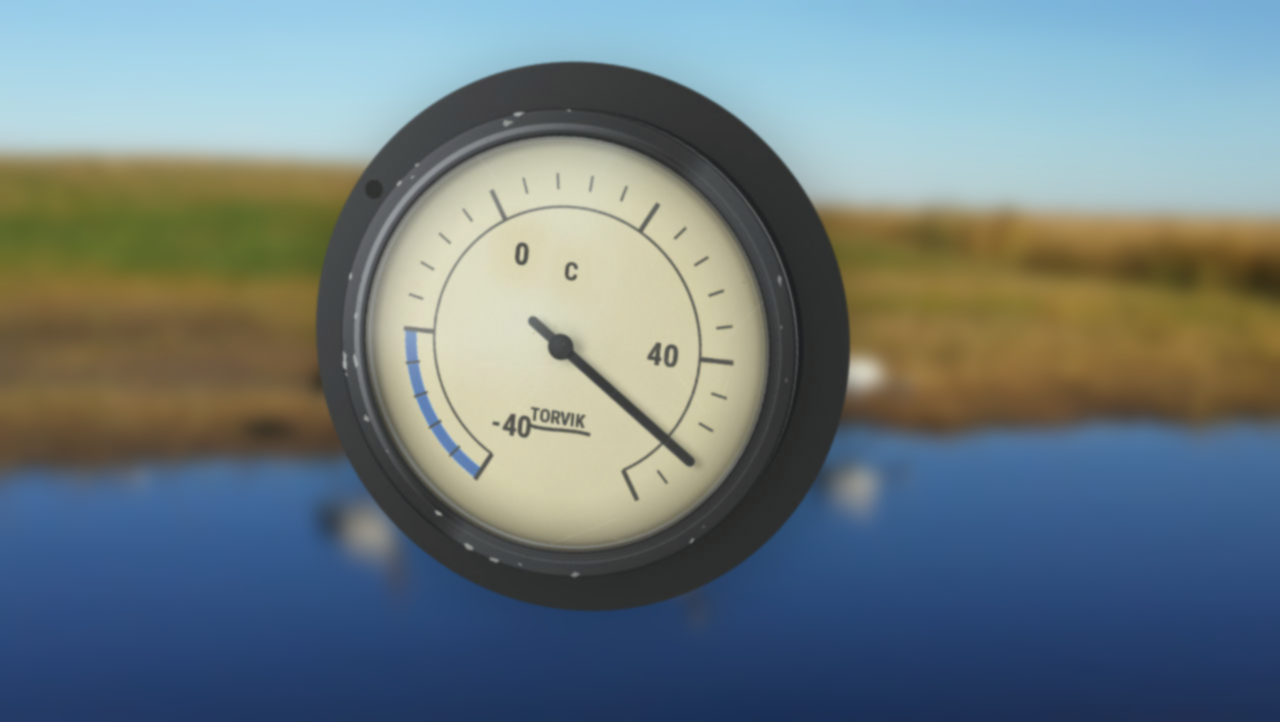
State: 52 (°C)
